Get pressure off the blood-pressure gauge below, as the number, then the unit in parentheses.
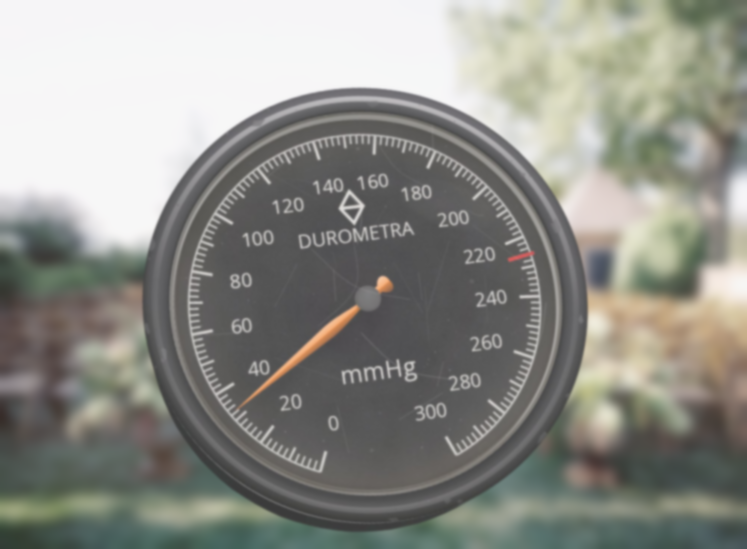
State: 32 (mmHg)
